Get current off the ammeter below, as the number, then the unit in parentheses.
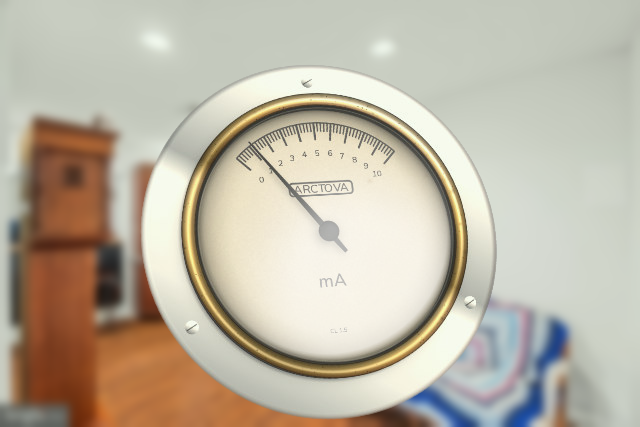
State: 1 (mA)
